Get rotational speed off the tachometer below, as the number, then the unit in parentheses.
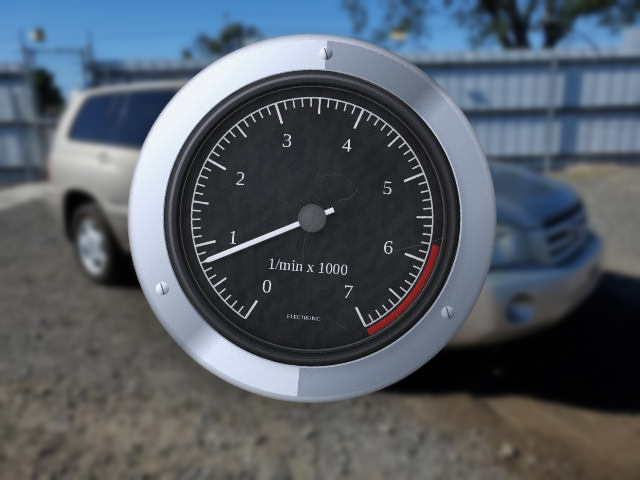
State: 800 (rpm)
